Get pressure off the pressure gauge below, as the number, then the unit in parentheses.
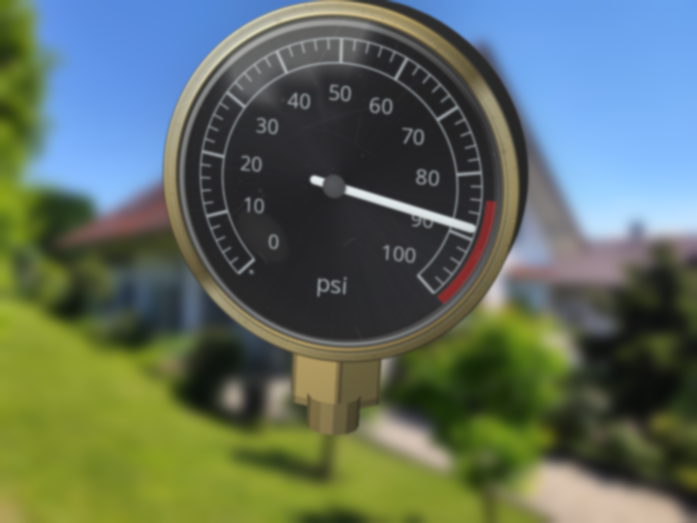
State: 88 (psi)
